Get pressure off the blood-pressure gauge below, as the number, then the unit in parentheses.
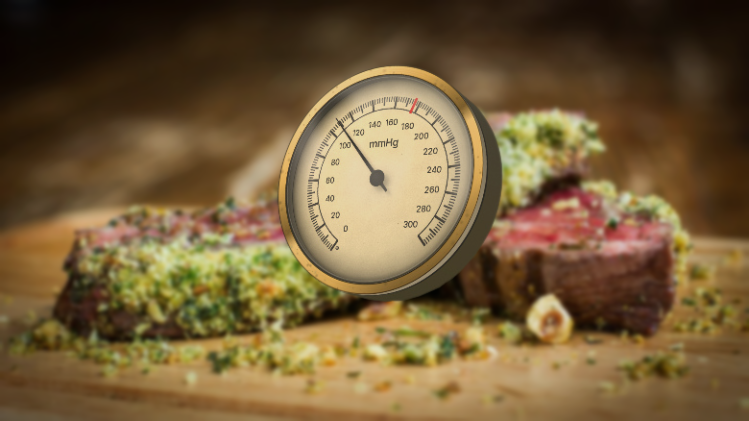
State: 110 (mmHg)
